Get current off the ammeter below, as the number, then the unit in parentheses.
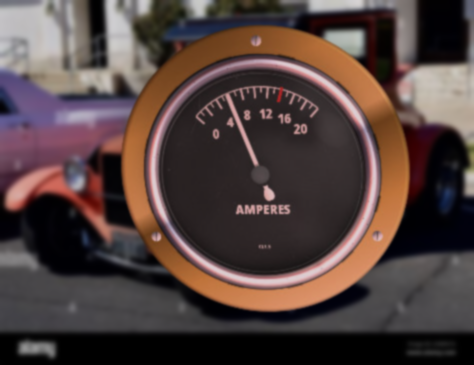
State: 6 (A)
